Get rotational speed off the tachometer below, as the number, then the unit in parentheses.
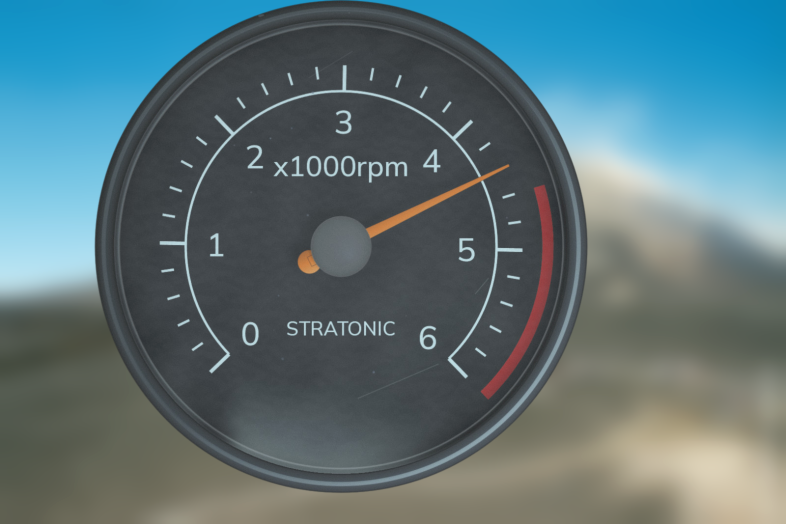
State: 4400 (rpm)
